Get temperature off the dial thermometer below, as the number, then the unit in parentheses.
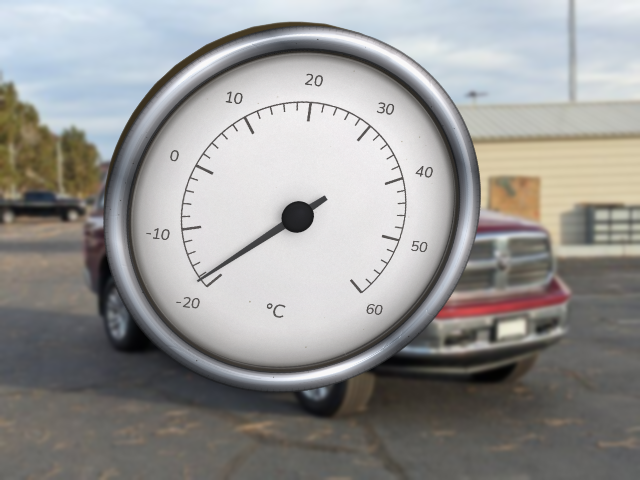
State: -18 (°C)
